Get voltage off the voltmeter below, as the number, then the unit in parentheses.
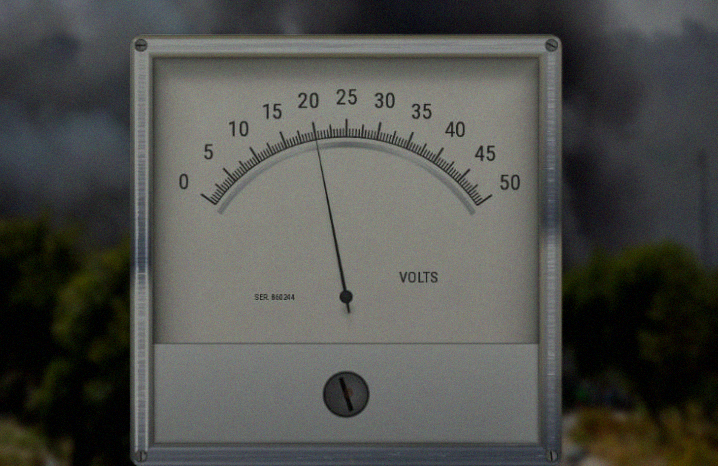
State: 20 (V)
